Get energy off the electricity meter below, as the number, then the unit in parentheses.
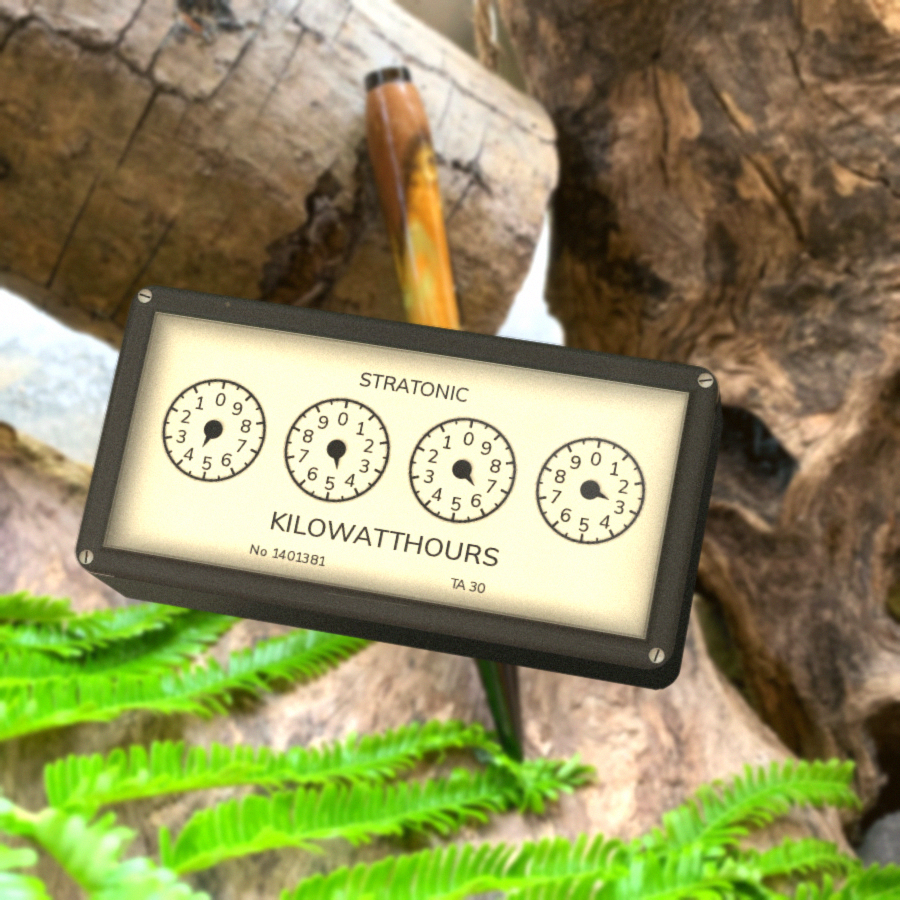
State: 4463 (kWh)
